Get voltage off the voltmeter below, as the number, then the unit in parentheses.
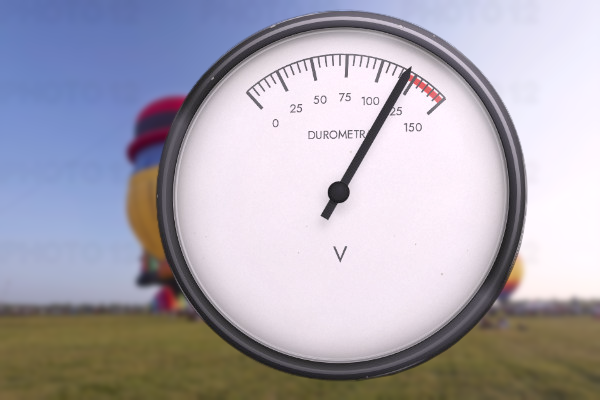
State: 120 (V)
